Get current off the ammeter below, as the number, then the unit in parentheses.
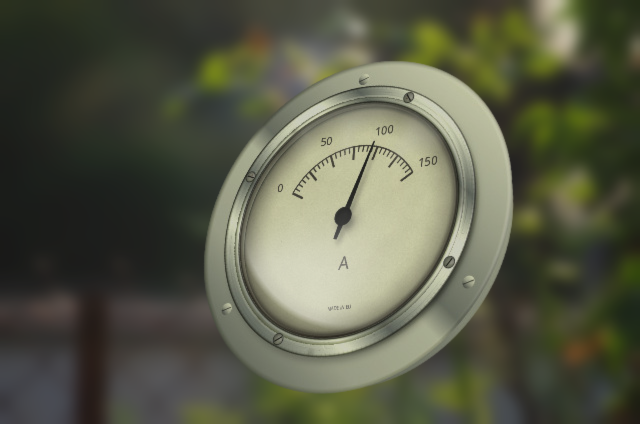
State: 100 (A)
